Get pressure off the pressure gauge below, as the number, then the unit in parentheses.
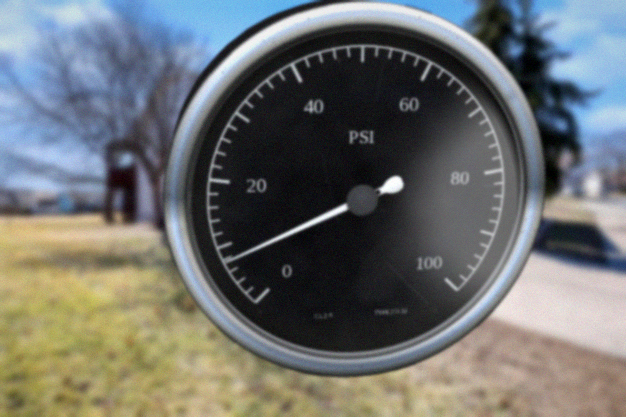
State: 8 (psi)
